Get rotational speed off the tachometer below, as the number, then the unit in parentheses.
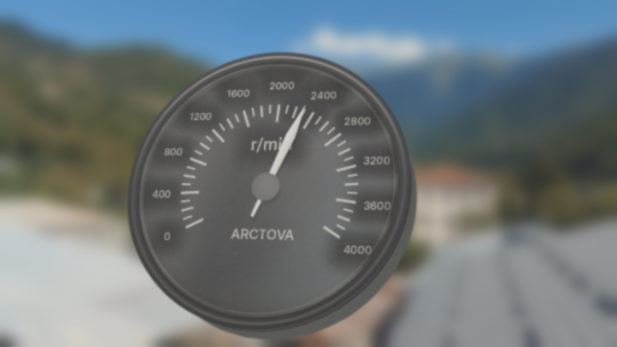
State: 2300 (rpm)
